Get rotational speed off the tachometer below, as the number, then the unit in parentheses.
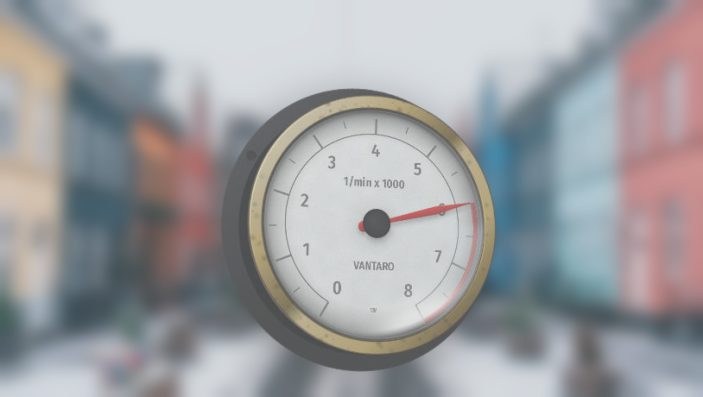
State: 6000 (rpm)
